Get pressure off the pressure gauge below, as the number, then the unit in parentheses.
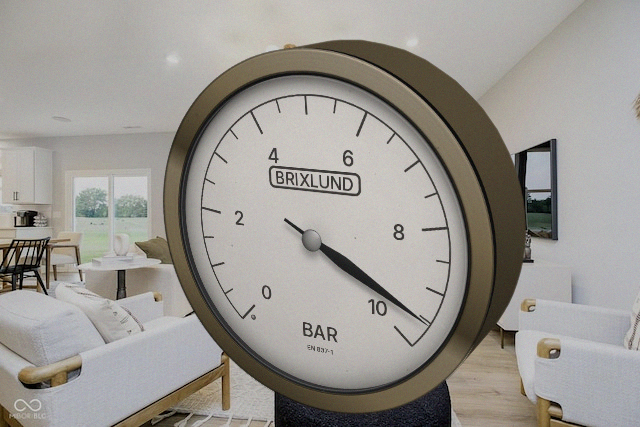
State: 9.5 (bar)
